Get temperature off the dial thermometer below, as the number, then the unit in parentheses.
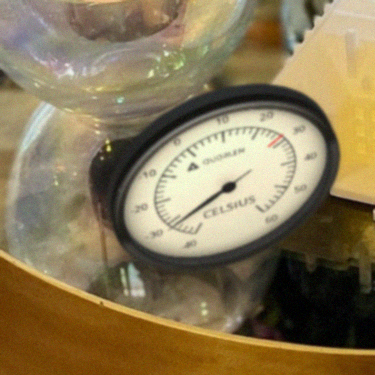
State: -30 (°C)
